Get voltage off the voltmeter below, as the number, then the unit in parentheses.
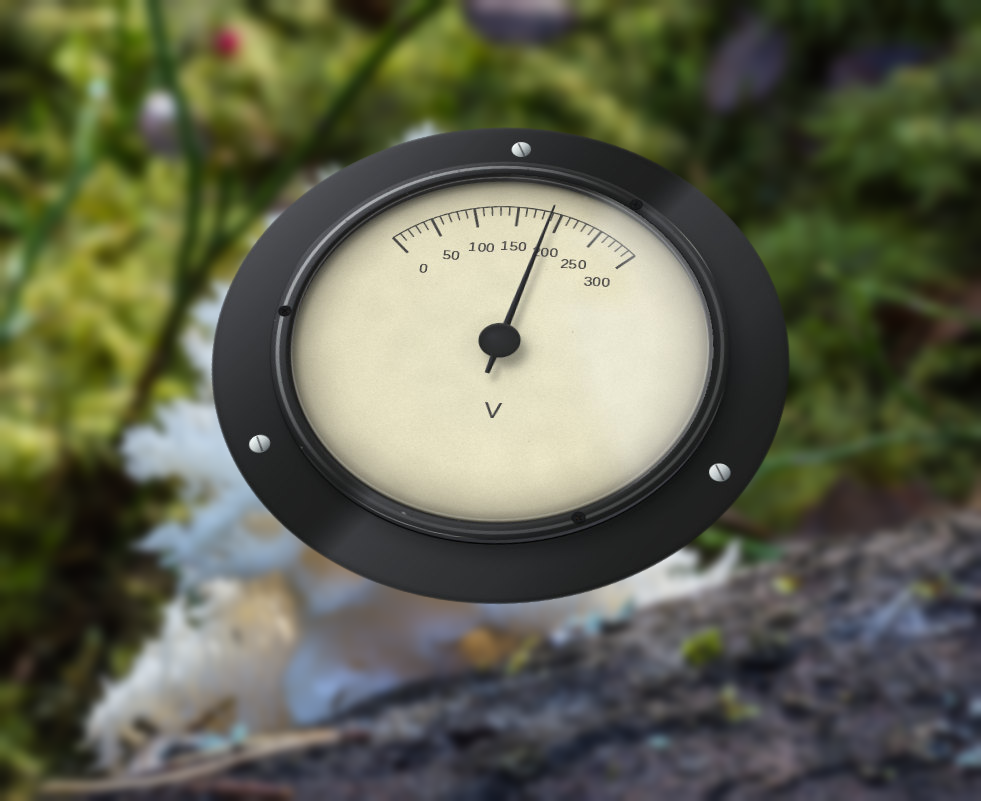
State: 190 (V)
